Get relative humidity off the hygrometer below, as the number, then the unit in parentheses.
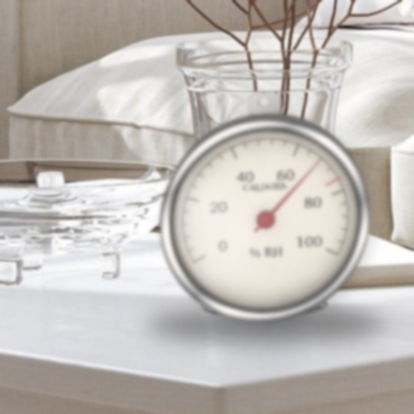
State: 68 (%)
